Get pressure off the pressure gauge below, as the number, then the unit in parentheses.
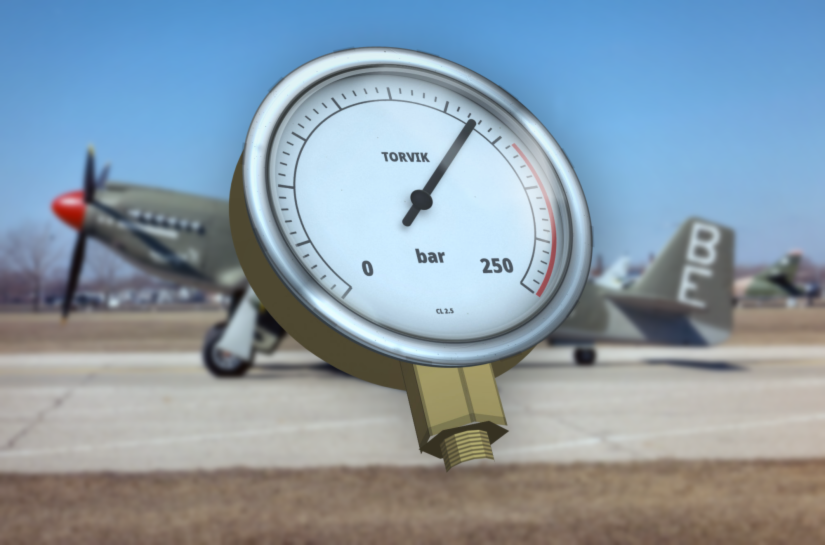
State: 162.5 (bar)
